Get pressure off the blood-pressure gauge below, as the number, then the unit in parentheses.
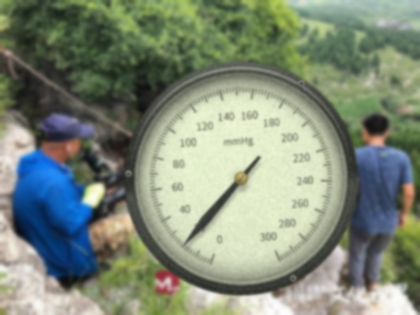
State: 20 (mmHg)
